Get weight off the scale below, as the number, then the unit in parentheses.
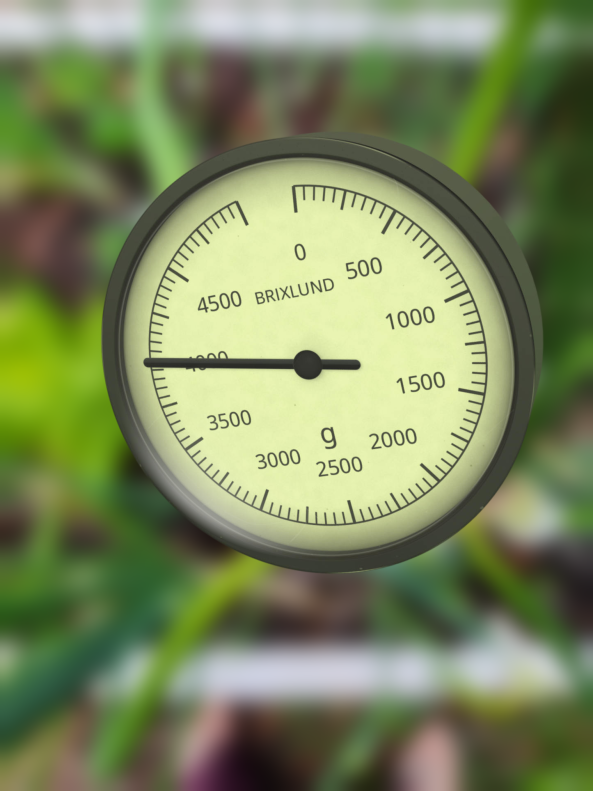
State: 4000 (g)
